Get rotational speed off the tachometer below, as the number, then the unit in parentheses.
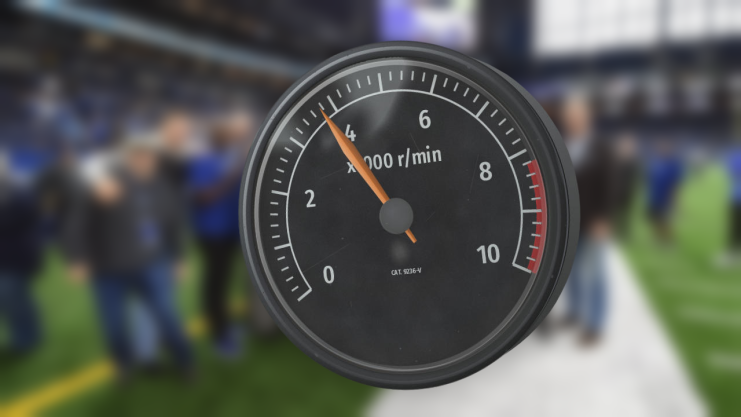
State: 3800 (rpm)
